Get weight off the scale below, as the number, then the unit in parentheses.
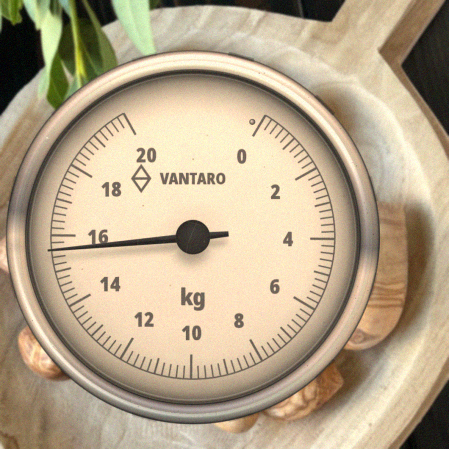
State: 15.6 (kg)
